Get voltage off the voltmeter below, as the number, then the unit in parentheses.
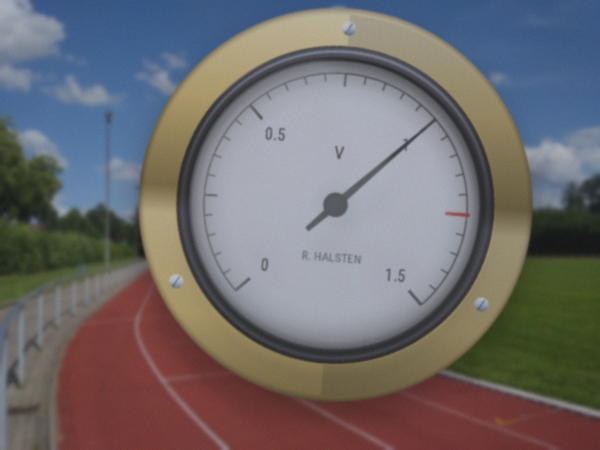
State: 1 (V)
